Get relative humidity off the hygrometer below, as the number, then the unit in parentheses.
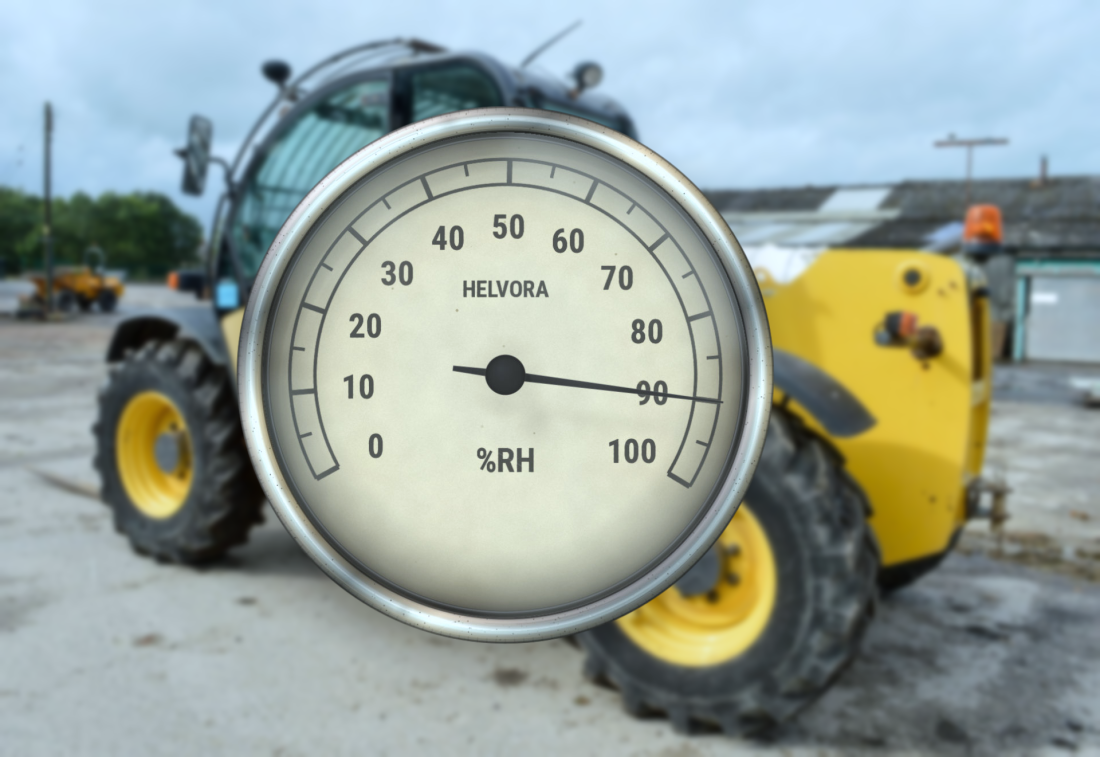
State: 90 (%)
